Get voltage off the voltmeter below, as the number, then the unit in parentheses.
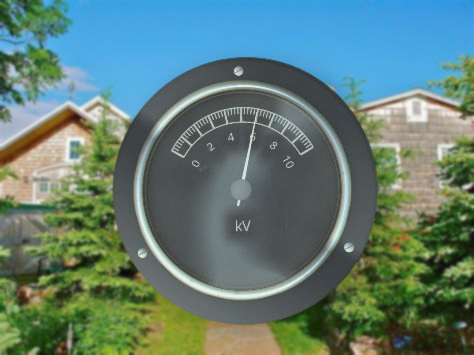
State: 6 (kV)
